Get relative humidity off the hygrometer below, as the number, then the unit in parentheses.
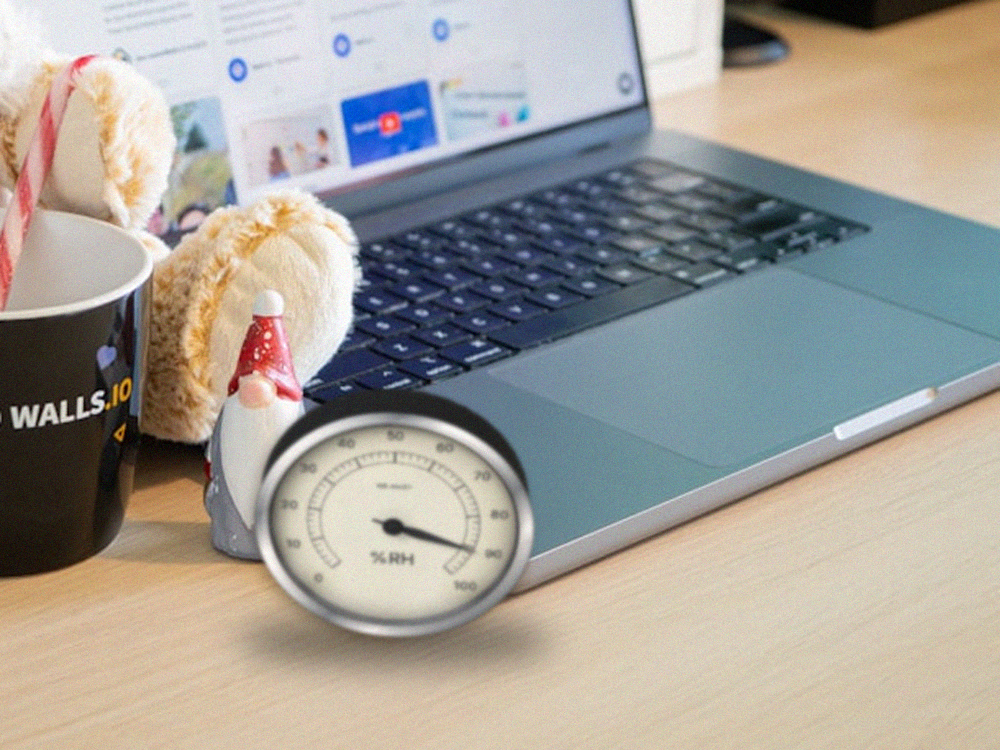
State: 90 (%)
